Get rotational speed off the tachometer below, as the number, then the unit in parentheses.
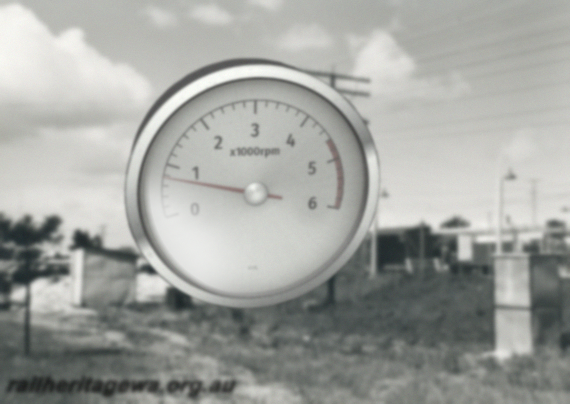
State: 800 (rpm)
